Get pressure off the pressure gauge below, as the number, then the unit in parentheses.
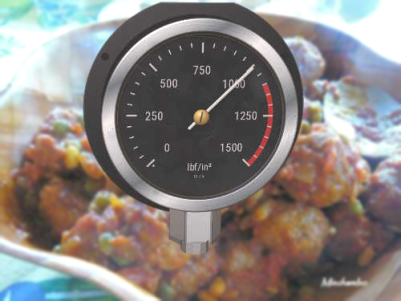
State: 1000 (psi)
